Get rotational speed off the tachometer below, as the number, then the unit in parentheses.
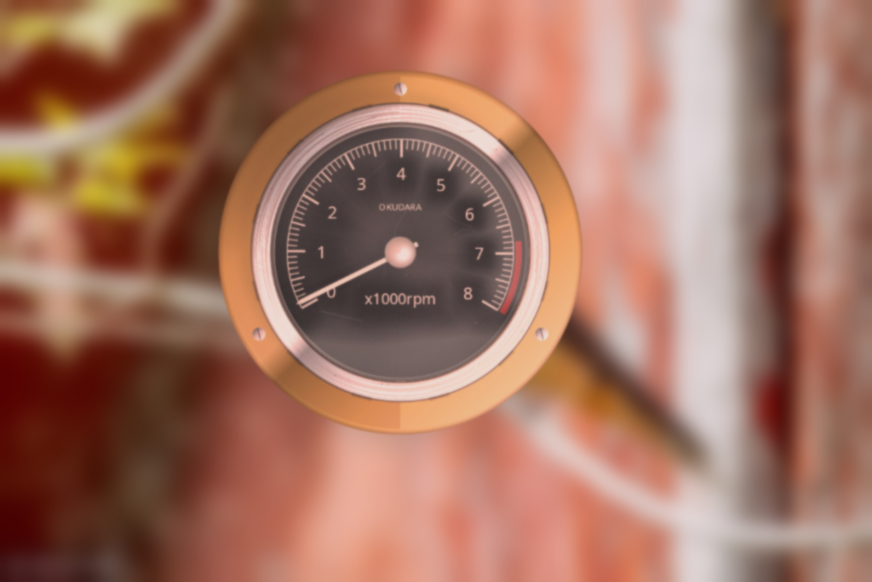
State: 100 (rpm)
